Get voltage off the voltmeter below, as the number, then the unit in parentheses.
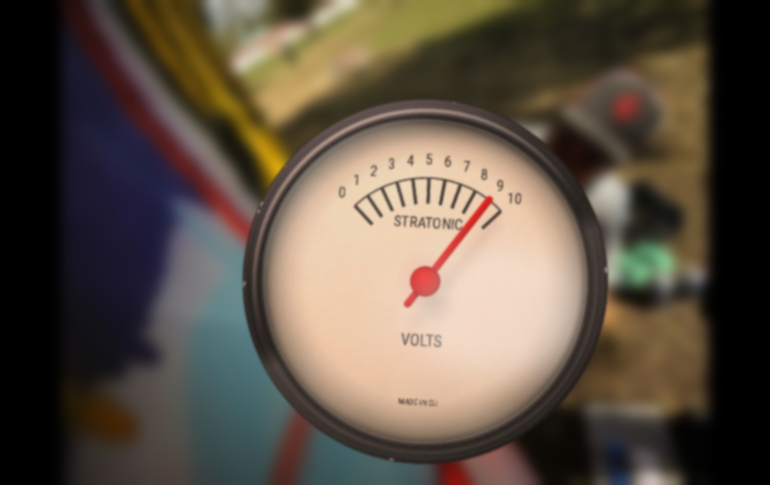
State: 9 (V)
